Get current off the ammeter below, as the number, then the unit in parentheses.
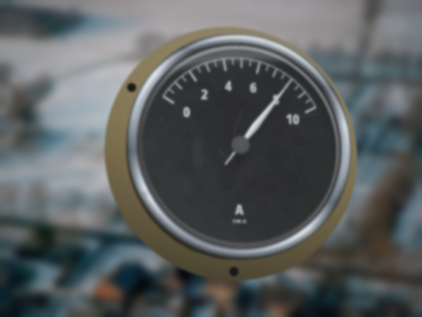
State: 8 (A)
